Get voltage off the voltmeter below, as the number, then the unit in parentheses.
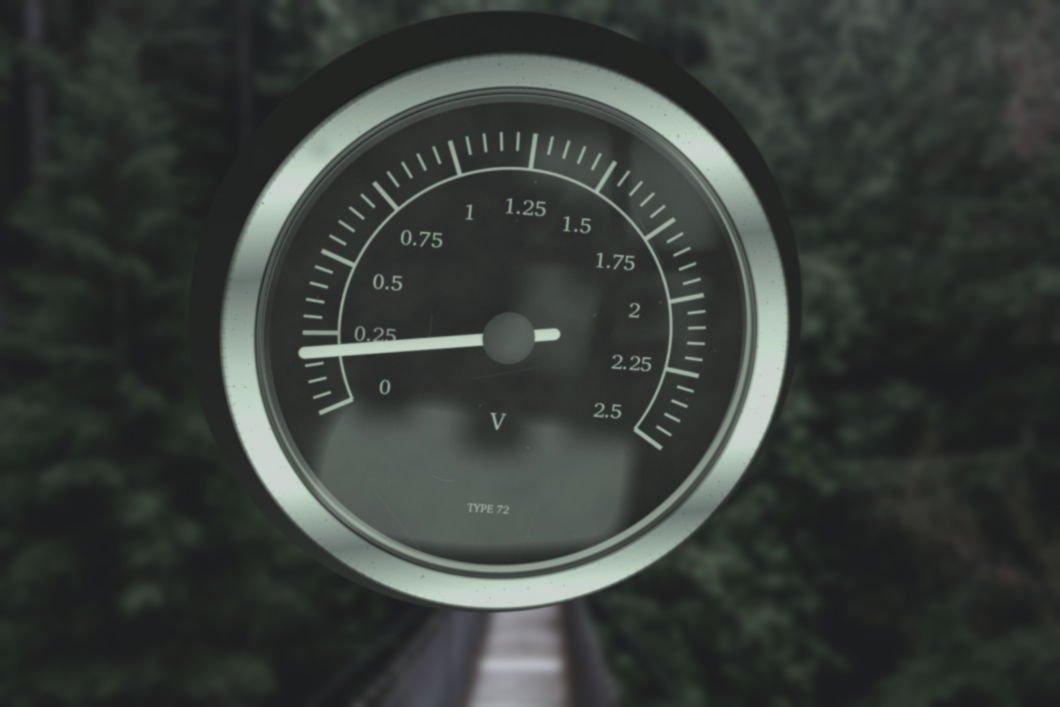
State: 0.2 (V)
